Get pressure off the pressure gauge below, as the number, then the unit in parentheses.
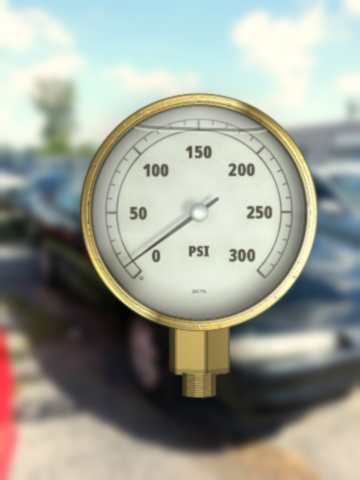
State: 10 (psi)
